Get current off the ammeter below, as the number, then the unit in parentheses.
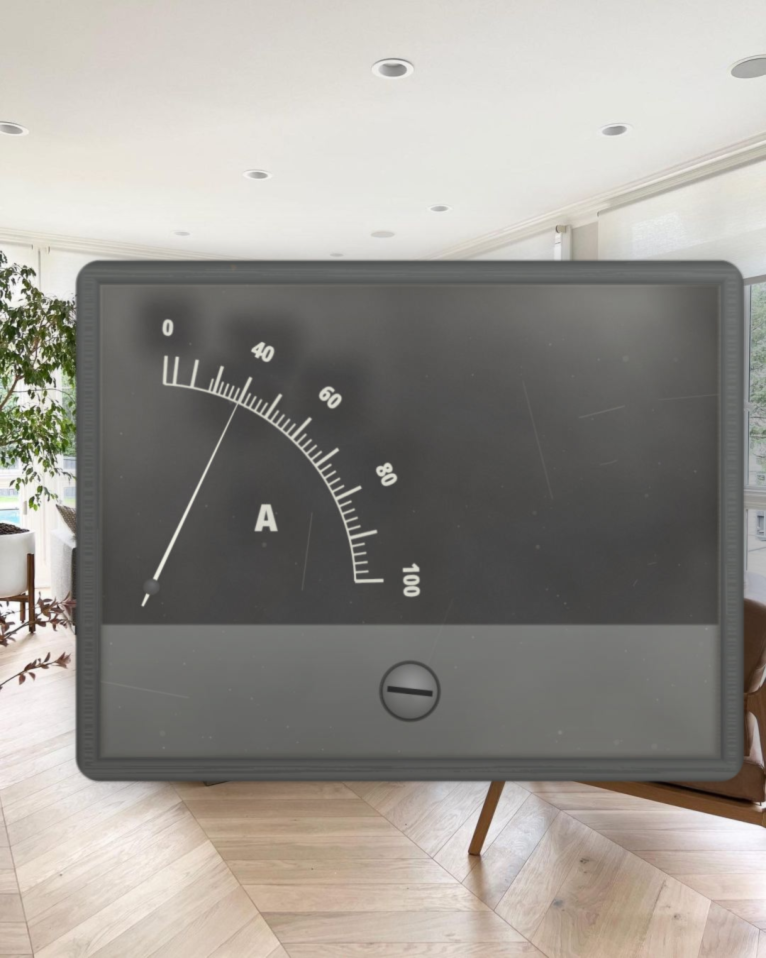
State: 40 (A)
